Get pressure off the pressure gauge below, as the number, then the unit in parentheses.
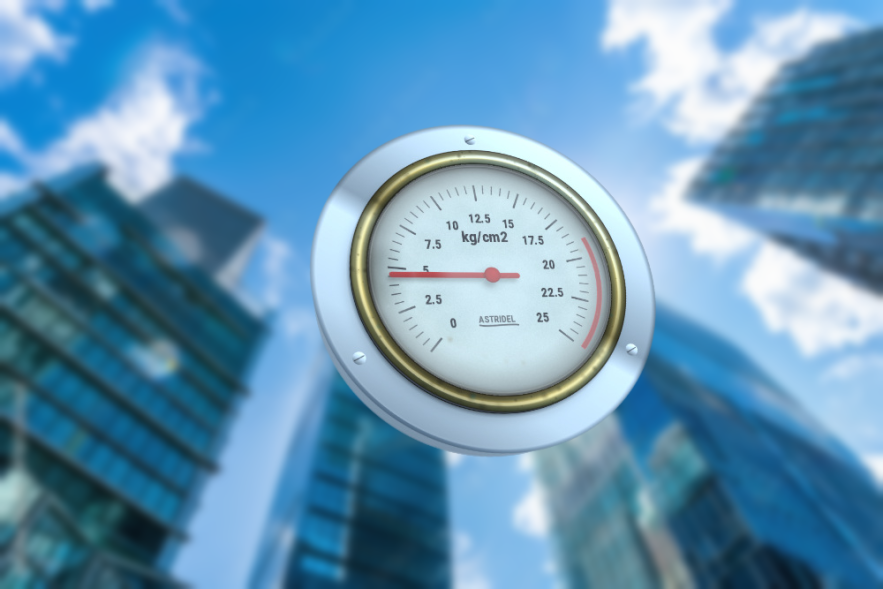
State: 4.5 (kg/cm²)
